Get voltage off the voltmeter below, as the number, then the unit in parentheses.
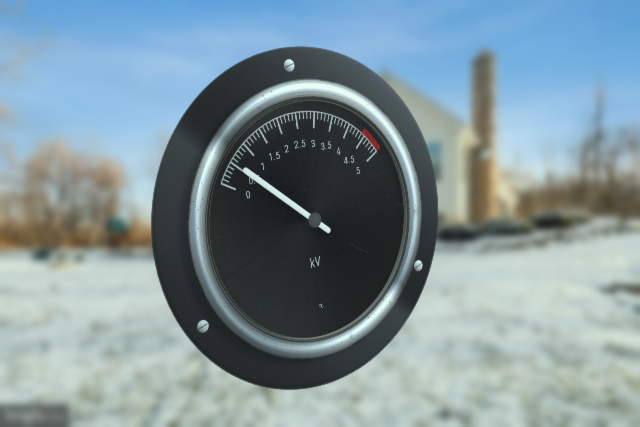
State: 0.5 (kV)
